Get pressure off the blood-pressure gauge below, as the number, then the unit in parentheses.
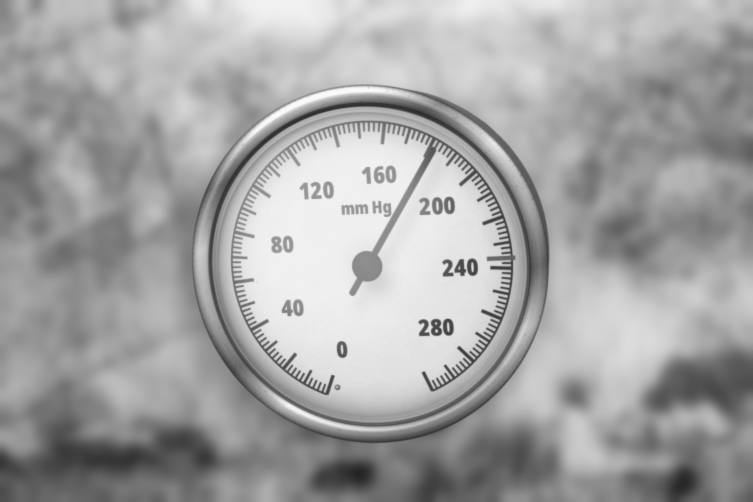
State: 182 (mmHg)
